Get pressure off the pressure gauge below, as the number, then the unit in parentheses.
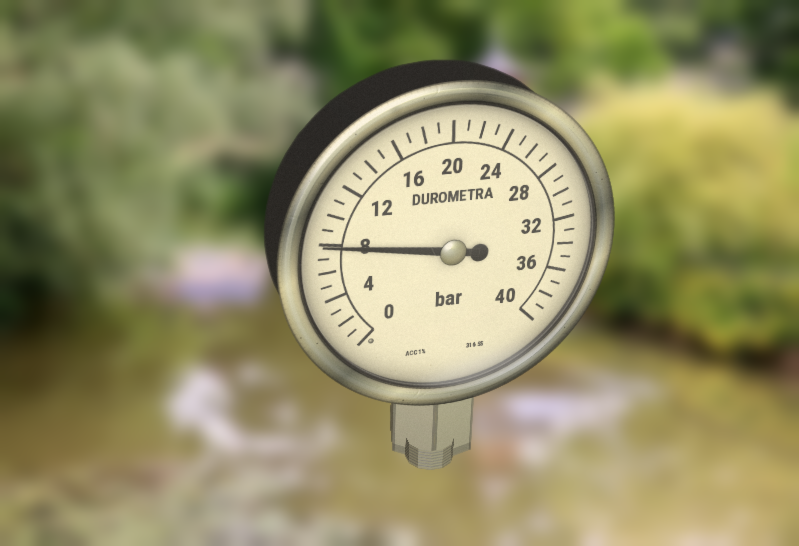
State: 8 (bar)
